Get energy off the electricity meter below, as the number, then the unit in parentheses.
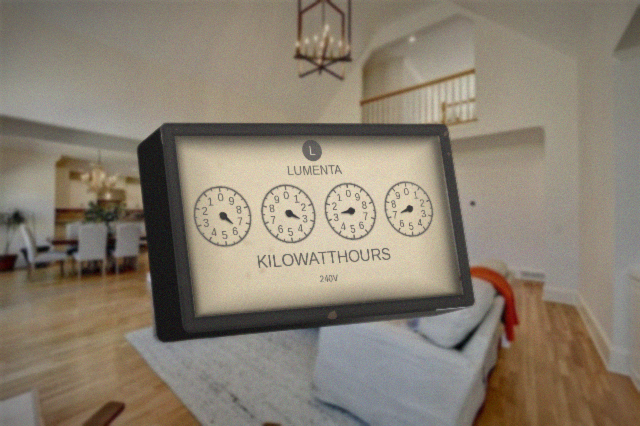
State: 6327 (kWh)
